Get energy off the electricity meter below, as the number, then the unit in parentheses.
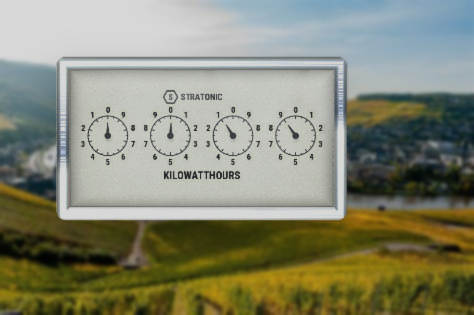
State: 9 (kWh)
